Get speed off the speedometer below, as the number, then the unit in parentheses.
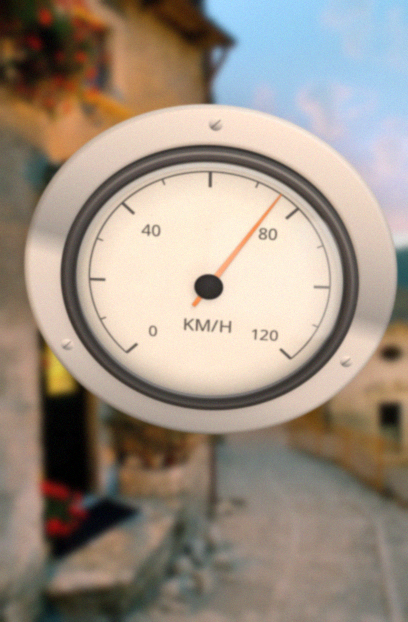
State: 75 (km/h)
